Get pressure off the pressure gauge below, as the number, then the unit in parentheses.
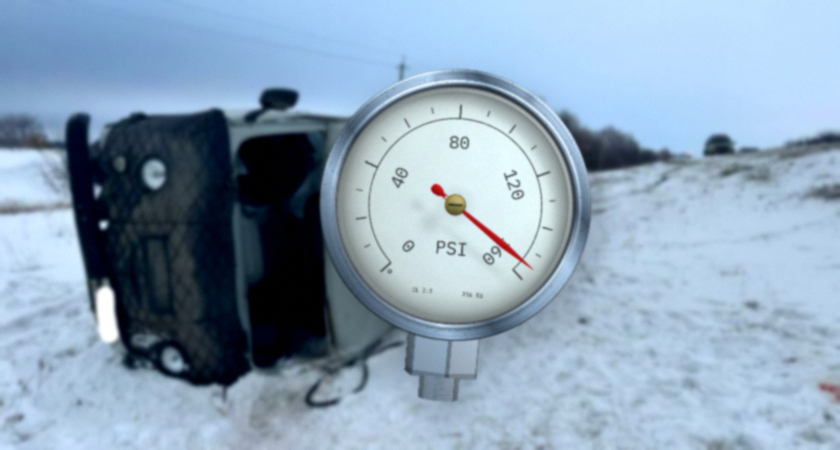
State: 155 (psi)
